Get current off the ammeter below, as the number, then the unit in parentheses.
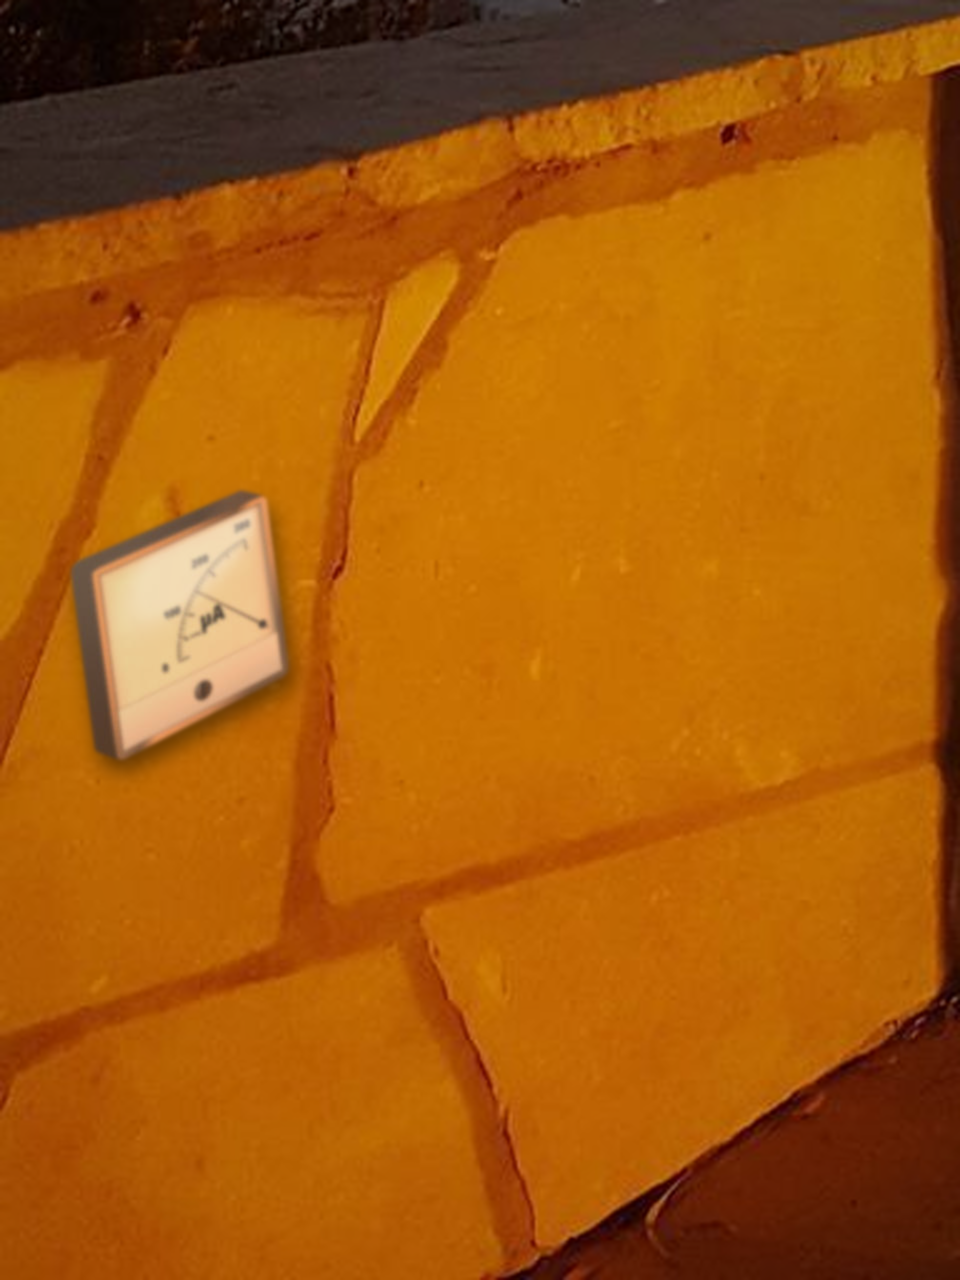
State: 150 (µA)
